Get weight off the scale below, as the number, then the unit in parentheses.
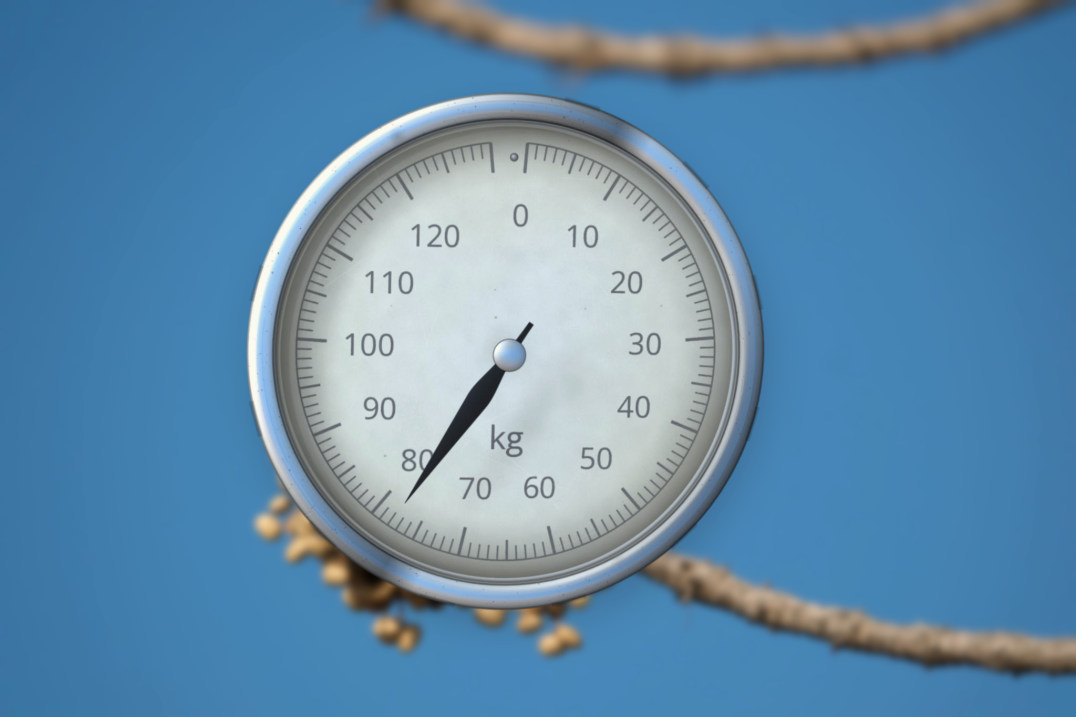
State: 78 (kg)
